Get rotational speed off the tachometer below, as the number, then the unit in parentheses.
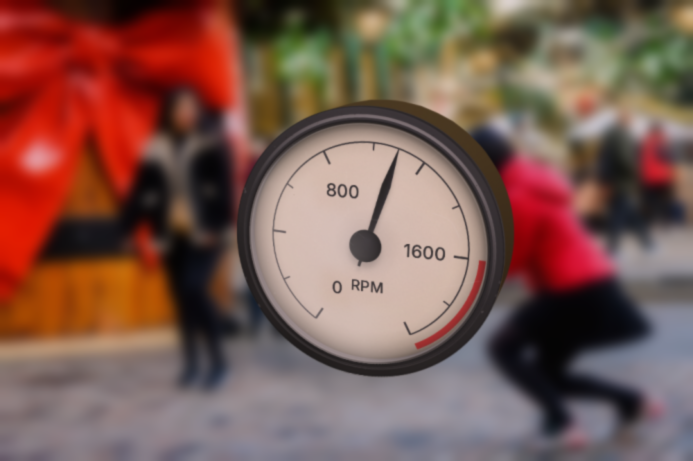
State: 1100 (rpm)
